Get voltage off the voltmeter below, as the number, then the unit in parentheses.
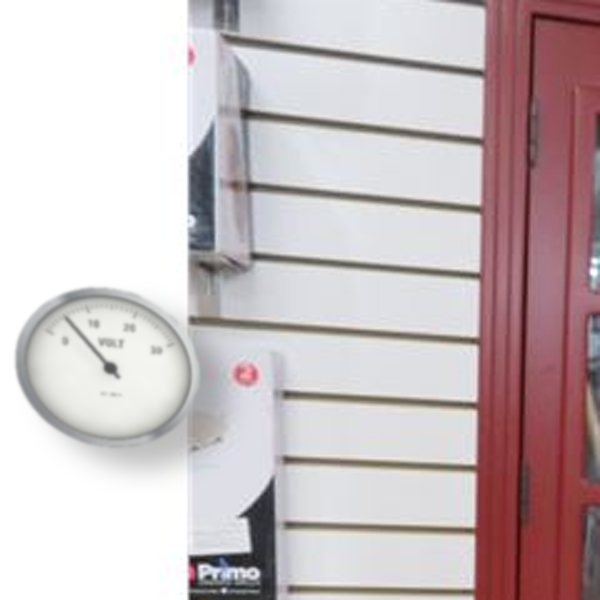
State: 5 (V)
